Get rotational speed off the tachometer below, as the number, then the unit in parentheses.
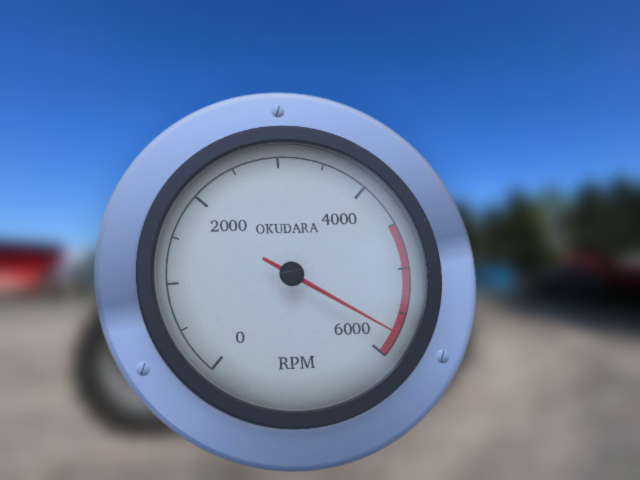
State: 5750 (rpm)
